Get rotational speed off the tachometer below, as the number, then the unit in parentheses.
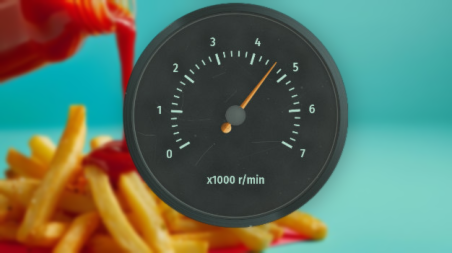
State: 4600 (rpm)
